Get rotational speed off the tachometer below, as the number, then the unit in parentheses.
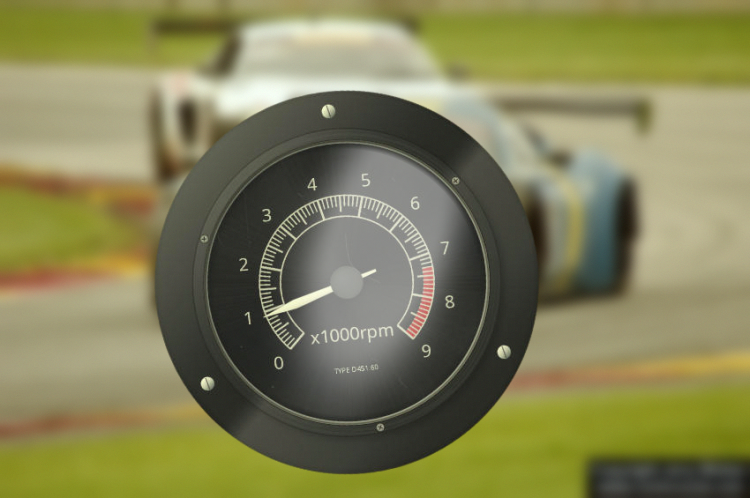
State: 900 (rpm)
